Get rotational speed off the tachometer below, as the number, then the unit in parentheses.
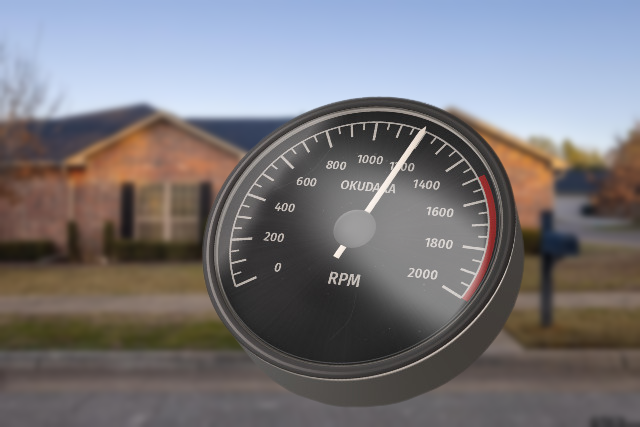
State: 1200 (rpm)
